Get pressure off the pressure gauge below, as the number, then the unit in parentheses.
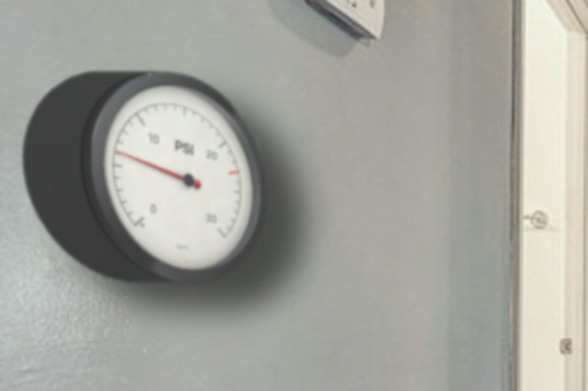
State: 6 (psi)
